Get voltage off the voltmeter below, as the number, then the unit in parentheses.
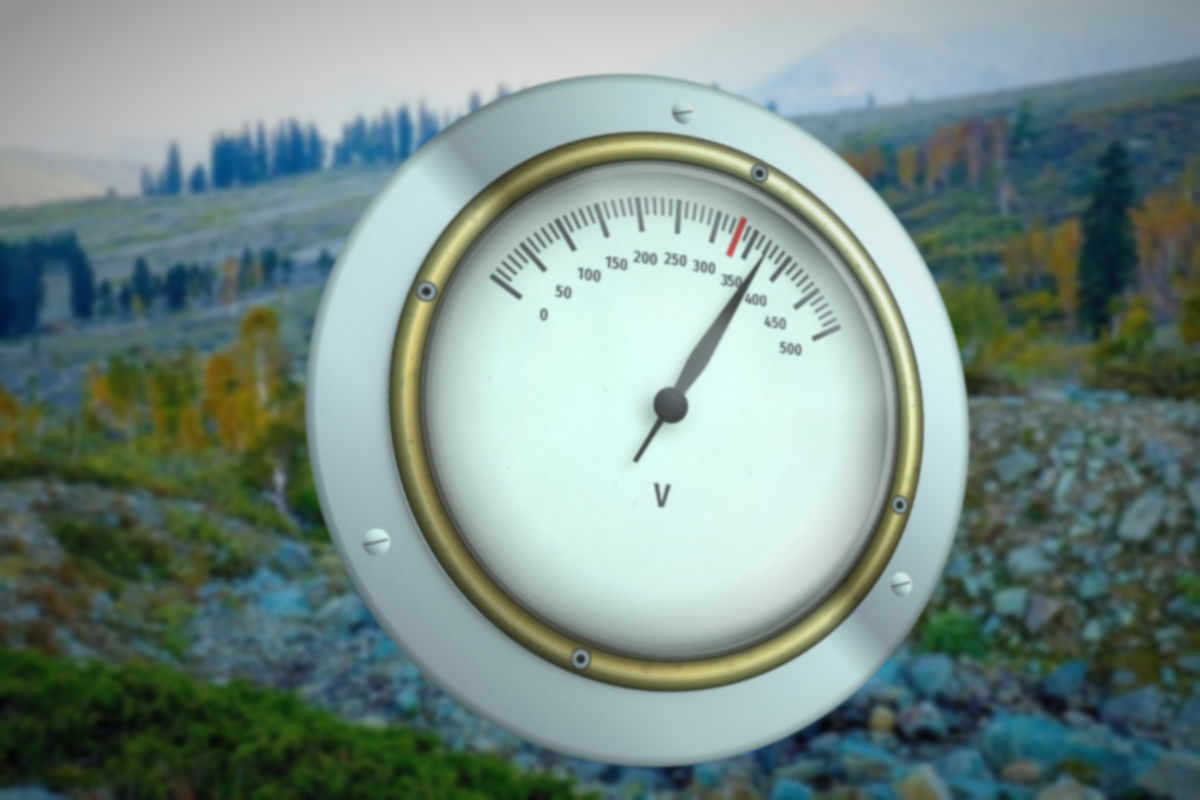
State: 370 (V)
